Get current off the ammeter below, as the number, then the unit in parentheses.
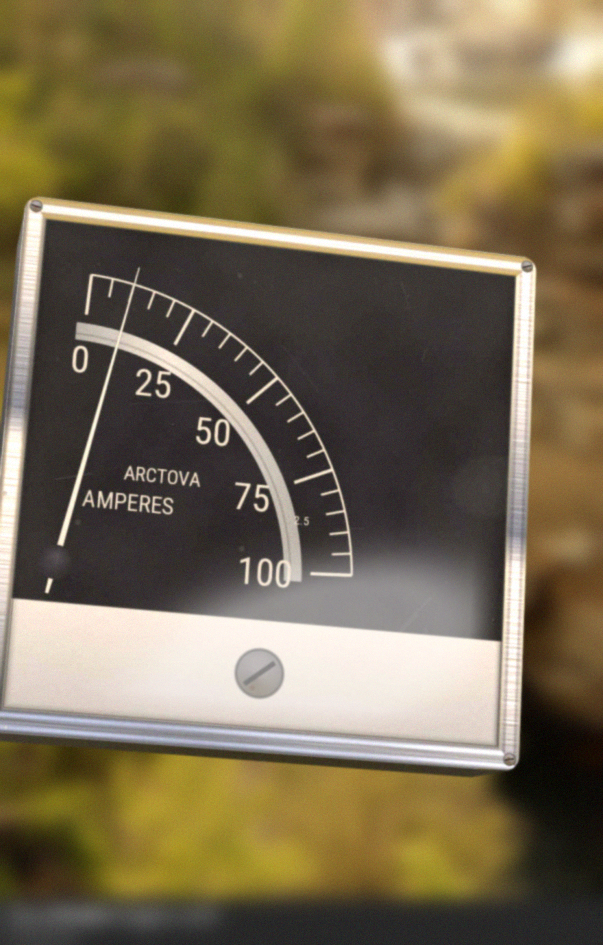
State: 10 (A)
